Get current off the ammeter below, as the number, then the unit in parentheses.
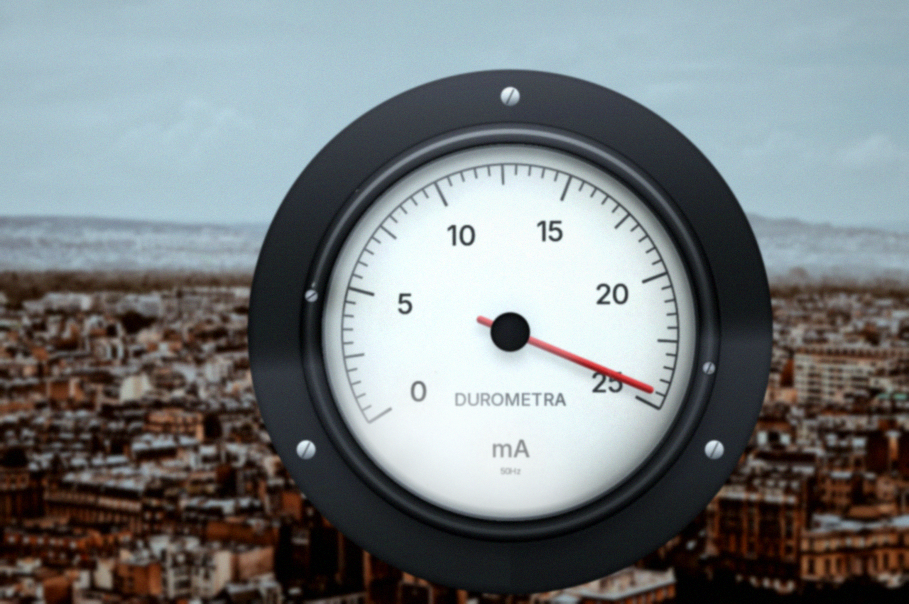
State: 24.5 (mA)
